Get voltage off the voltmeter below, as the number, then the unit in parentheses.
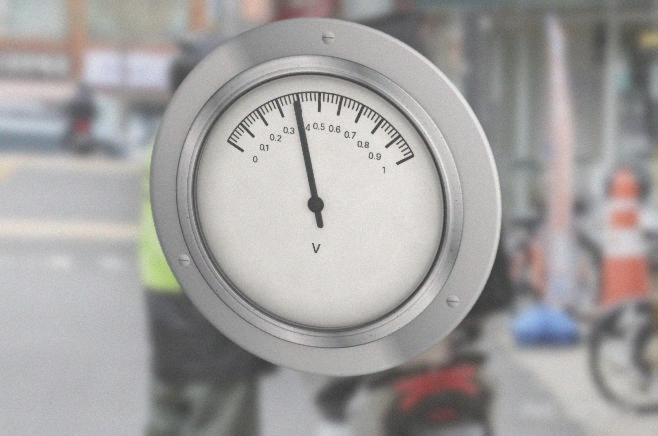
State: 0.4 (V)
